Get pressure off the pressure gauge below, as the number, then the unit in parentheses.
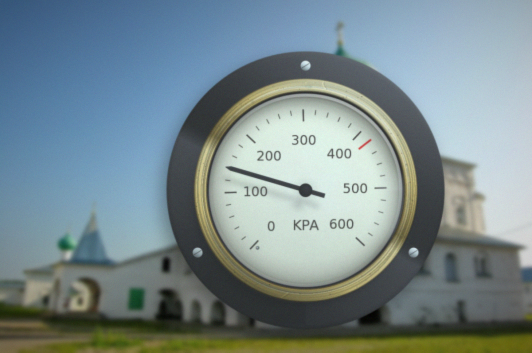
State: 140 (kPa)
